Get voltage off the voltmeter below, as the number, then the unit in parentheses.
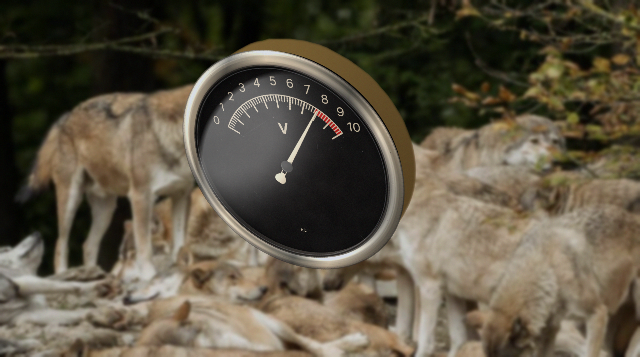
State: 8 (V)
